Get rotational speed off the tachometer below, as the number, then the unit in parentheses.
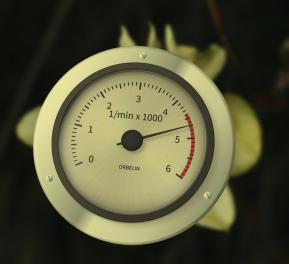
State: 4700 (rpm)
